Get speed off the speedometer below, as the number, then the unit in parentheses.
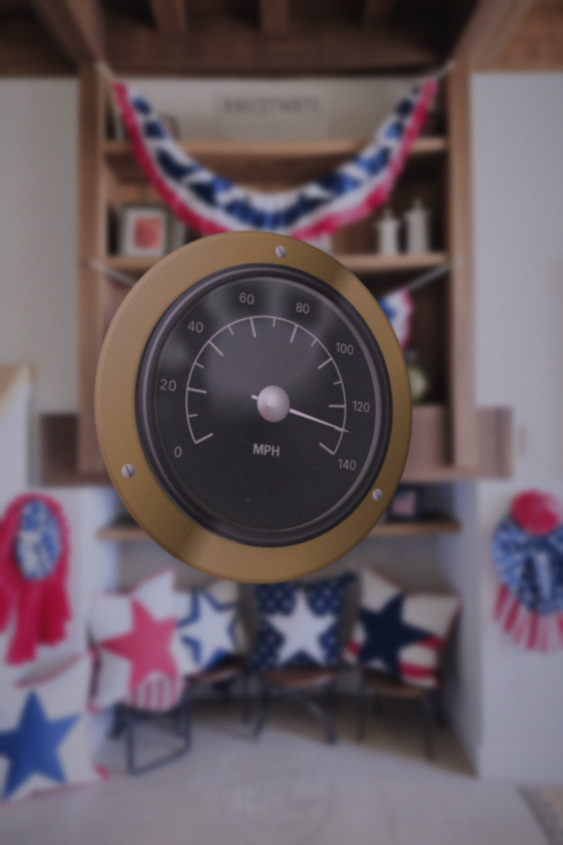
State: 130 (mph)
